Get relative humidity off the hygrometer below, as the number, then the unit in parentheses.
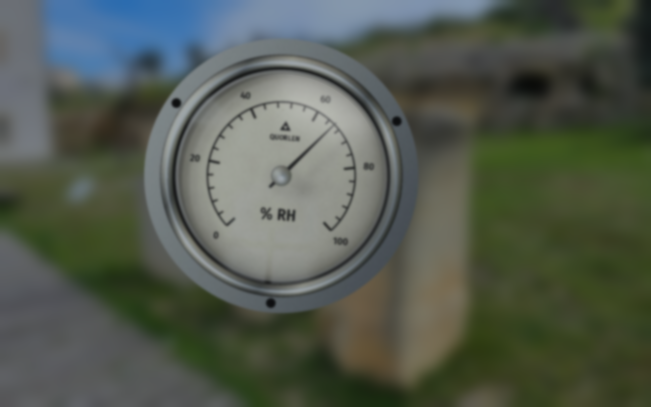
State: 66 (%)
